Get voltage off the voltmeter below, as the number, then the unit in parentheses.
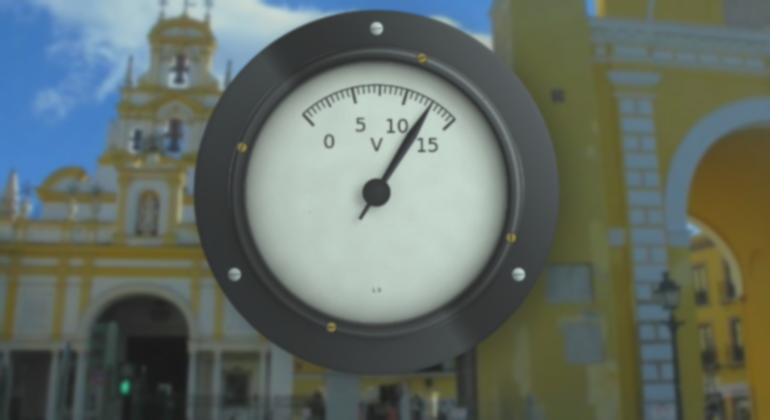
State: 12.5 (V)
